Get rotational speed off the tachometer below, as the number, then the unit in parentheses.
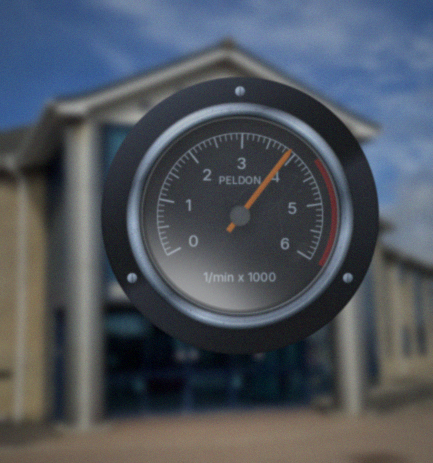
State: 3900 (rpm)
